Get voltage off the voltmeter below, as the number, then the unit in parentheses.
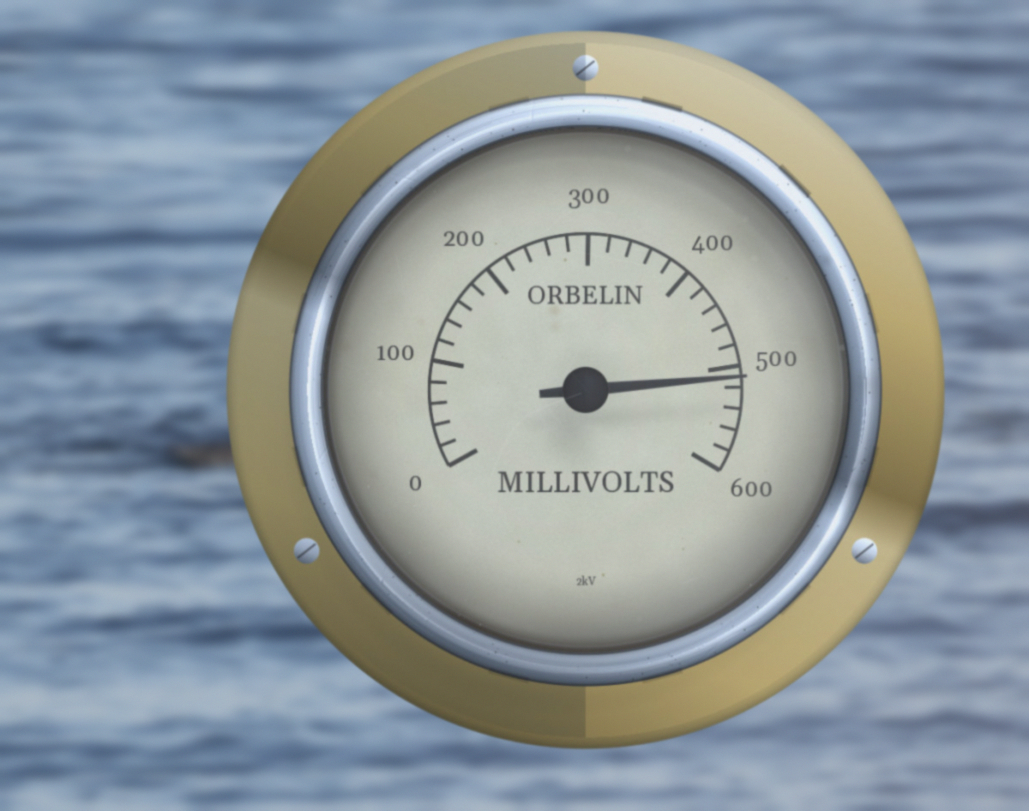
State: 510 (mV)
